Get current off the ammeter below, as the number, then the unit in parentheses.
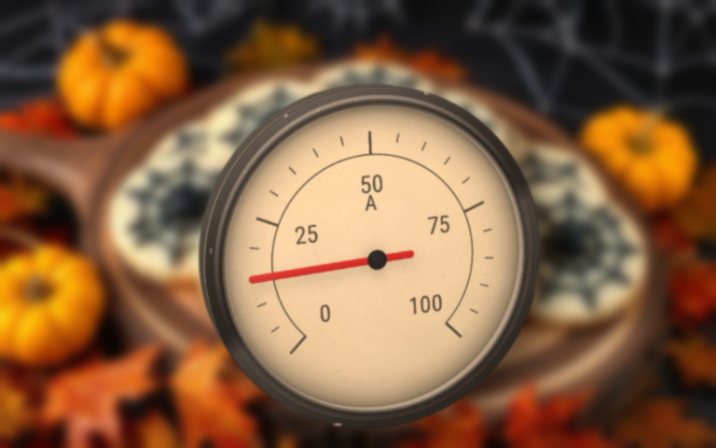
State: 15 (A)
